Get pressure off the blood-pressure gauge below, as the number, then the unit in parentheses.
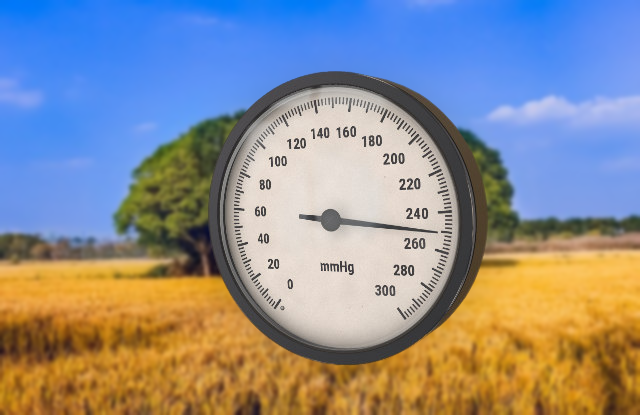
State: 250 (mmHg)
